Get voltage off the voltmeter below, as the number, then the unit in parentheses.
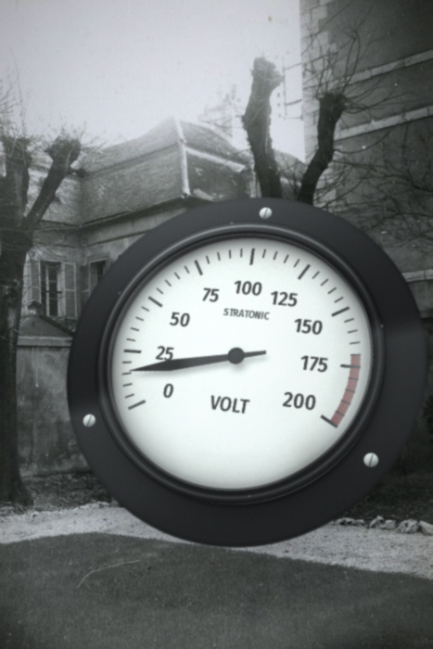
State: 15 (V)
